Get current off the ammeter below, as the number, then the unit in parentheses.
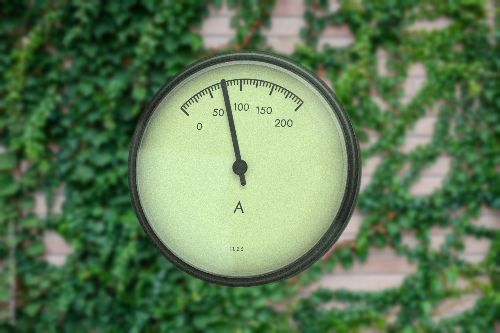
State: 75 (A)
